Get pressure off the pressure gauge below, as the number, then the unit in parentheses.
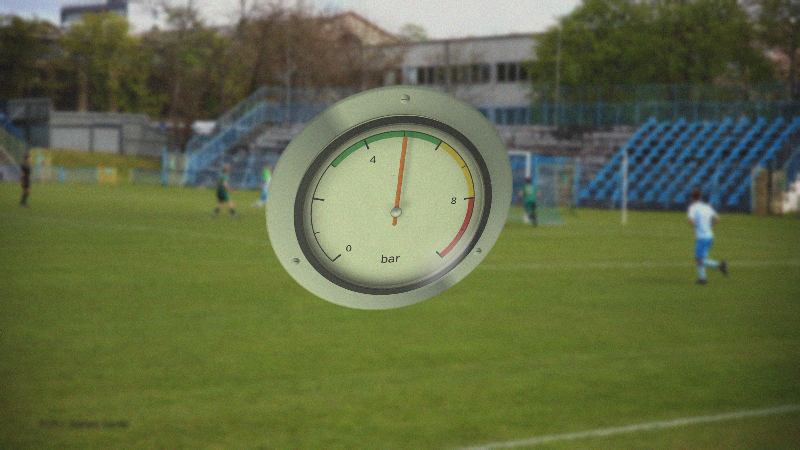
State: 5 (bar)
